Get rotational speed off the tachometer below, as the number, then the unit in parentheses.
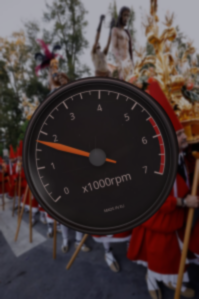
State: 1750 (rpm)
